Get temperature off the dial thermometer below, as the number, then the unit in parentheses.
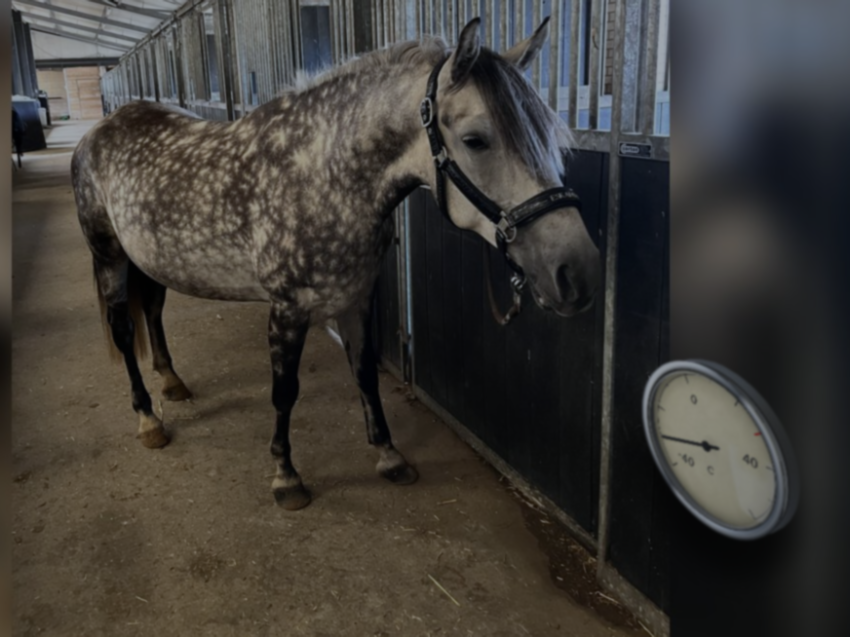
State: -30 (°C)
